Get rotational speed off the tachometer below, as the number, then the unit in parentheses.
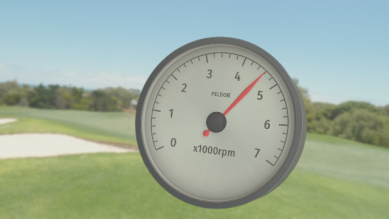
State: 4600 (rpm)
